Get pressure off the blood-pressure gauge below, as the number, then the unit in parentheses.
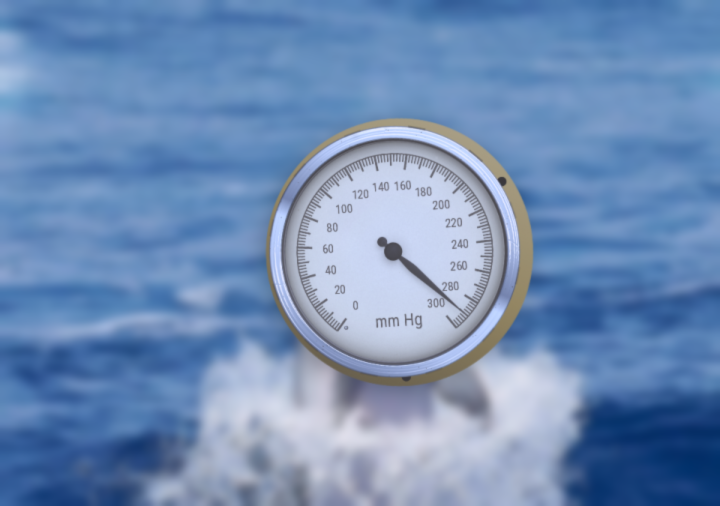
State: 290 (mmHg)
